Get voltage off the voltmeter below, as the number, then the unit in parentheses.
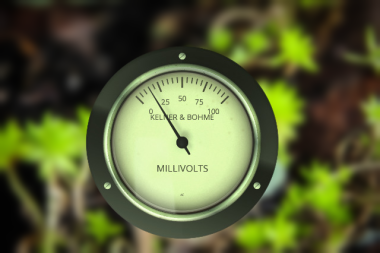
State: 15 (mV)
